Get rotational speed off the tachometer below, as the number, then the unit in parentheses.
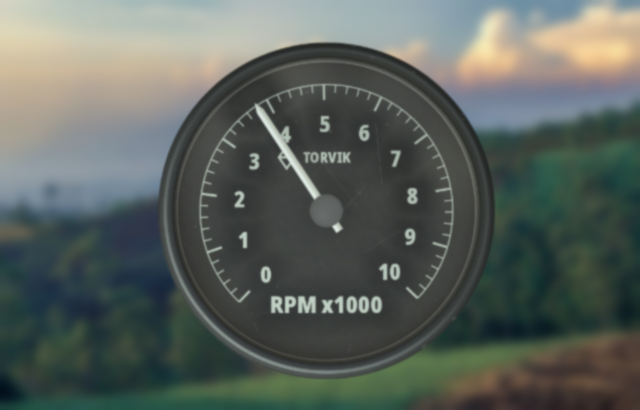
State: 3800 (rpm)
